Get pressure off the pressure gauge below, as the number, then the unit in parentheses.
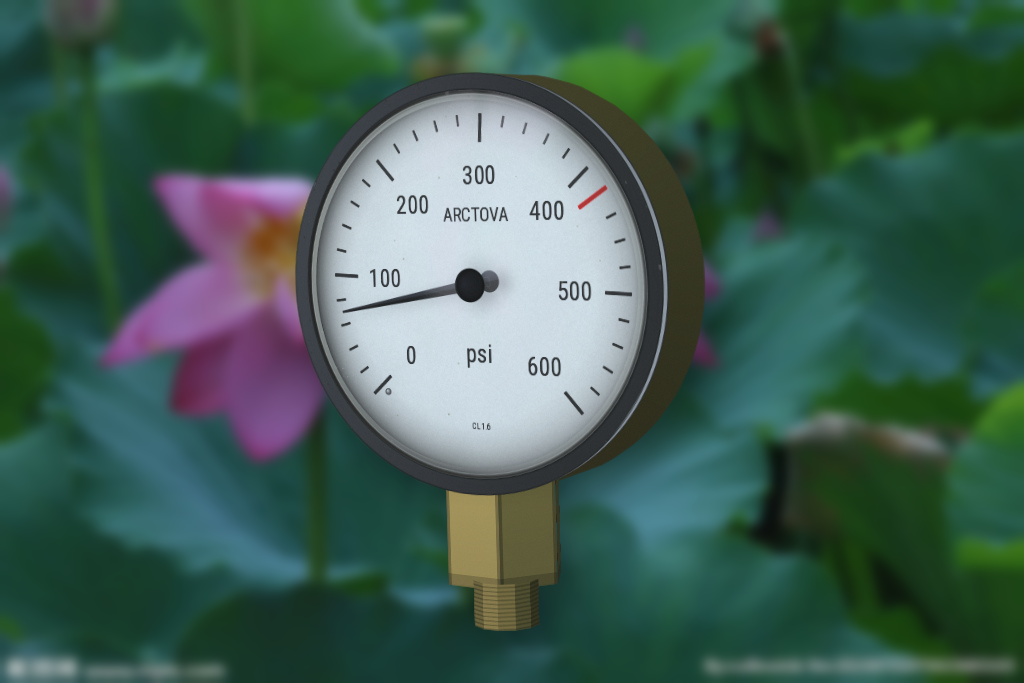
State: 70 (psi)
